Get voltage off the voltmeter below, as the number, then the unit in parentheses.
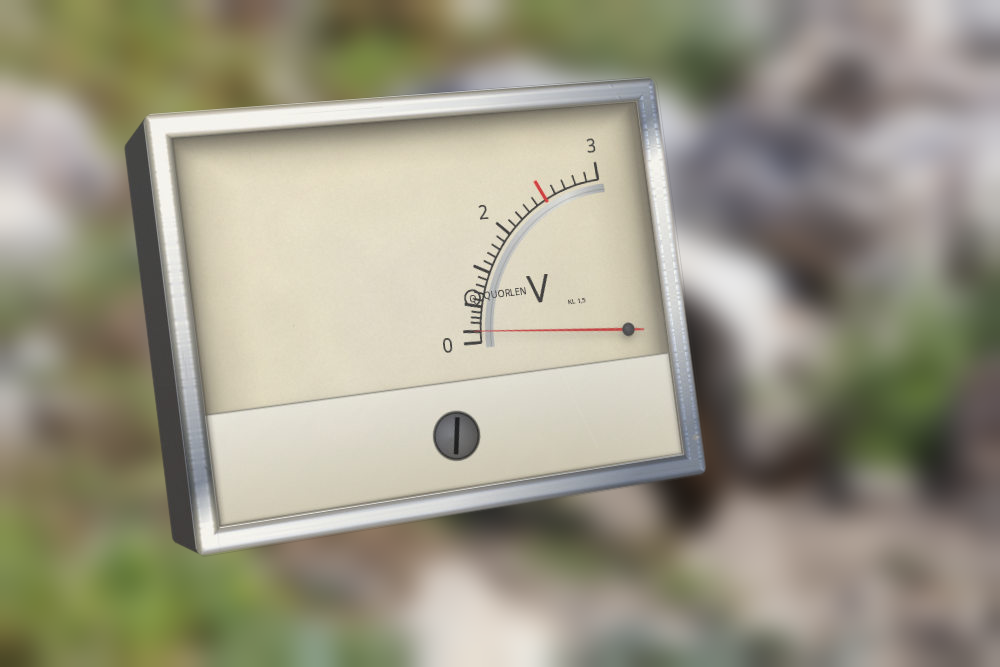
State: 0.5 (V)
